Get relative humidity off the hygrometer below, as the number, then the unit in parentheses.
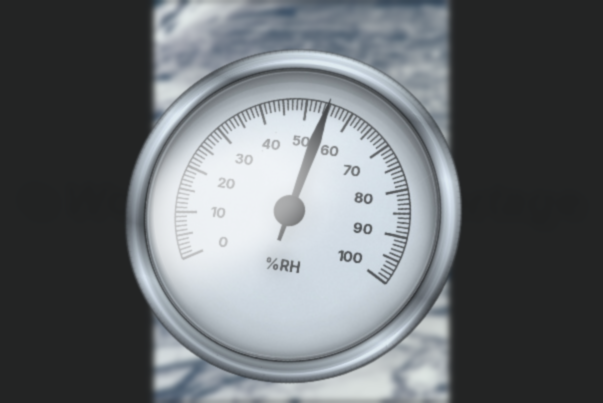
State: 55 (%)
